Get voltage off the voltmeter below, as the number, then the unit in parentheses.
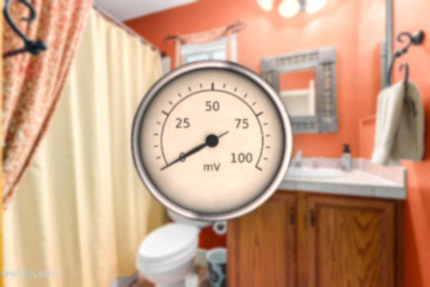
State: 0 (mV)
